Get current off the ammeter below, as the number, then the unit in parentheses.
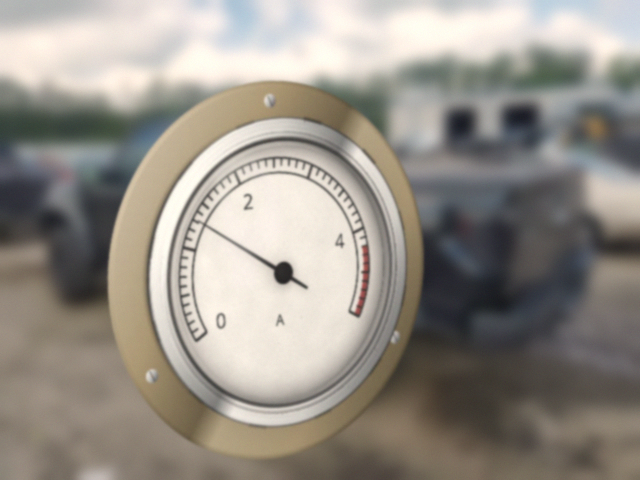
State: 1.3 (A)
